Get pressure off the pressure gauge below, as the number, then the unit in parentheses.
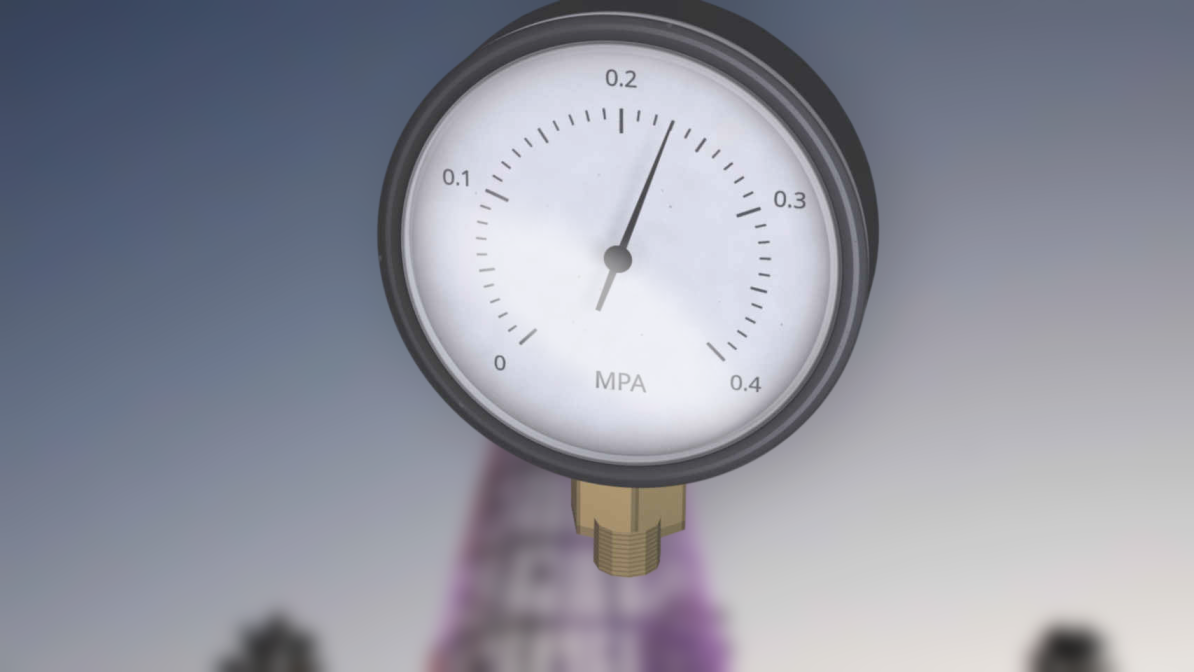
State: 0.23 (MPa)
